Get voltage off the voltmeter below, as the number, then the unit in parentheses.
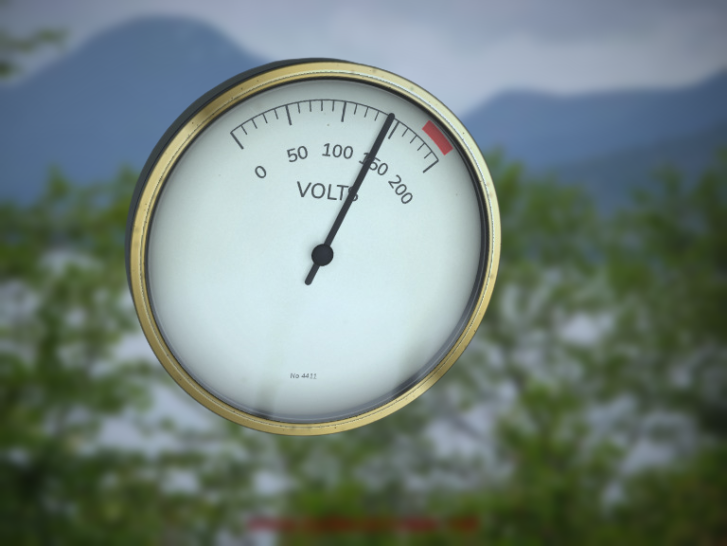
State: 140 (V)
